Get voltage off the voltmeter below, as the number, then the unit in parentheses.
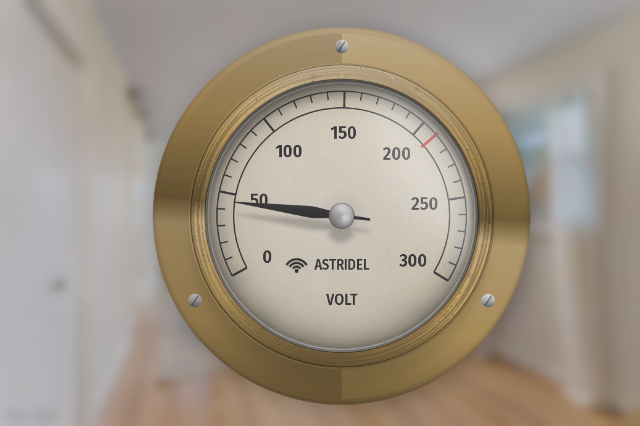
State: 45 (V)
